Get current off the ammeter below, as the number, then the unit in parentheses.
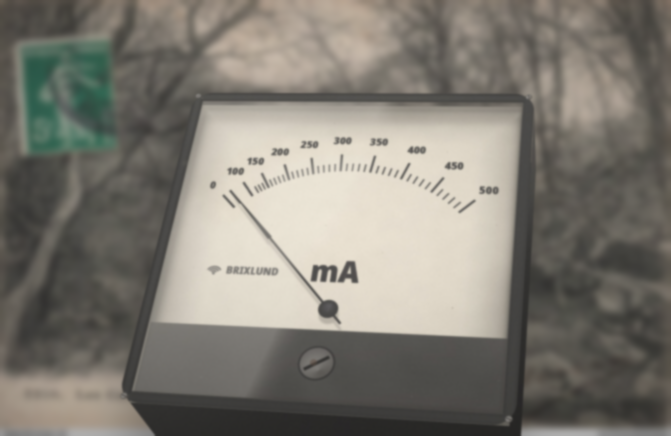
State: 50 (mA)
